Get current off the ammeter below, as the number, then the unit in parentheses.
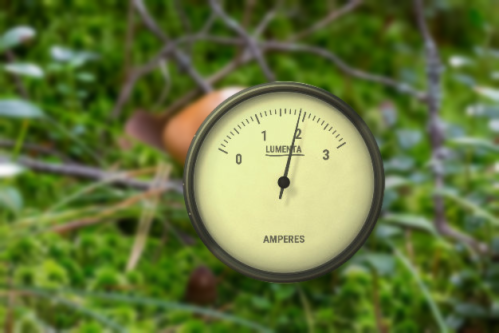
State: 1.9 (A)
